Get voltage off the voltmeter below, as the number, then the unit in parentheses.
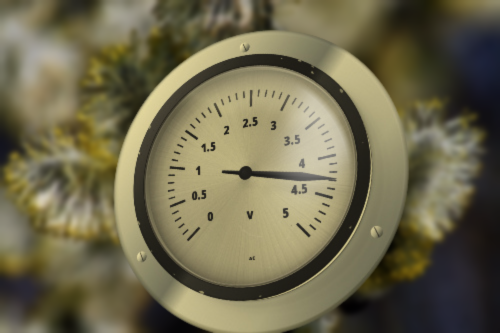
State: 4.3 (V)
